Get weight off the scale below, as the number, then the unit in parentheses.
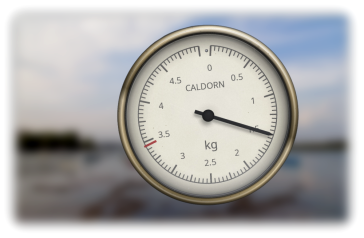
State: 1.5 (kg)
